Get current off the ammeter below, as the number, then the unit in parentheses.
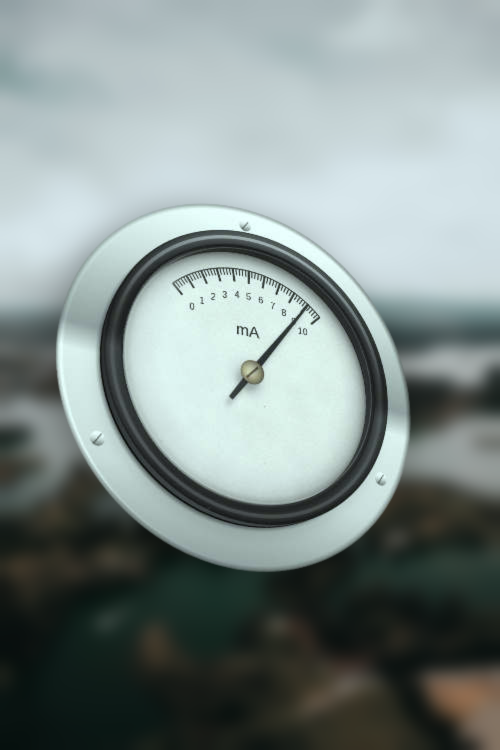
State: 9 (mA)
